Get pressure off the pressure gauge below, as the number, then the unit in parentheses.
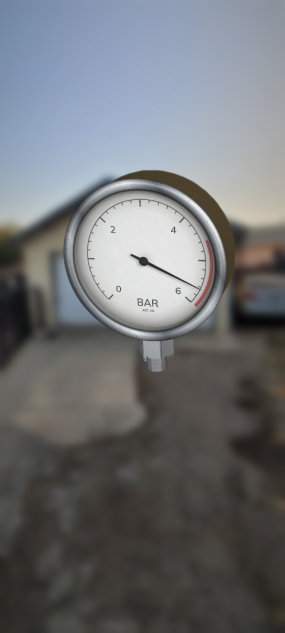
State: 5.6 (bar)
